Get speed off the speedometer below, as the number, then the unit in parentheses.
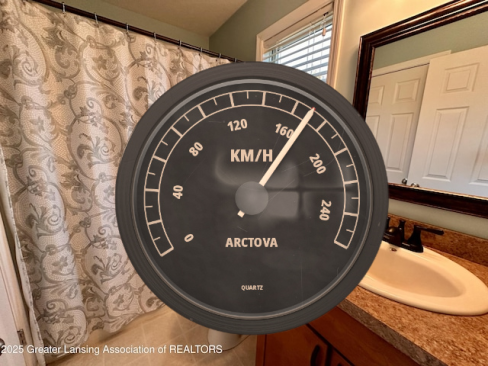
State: 170 (km/h)
